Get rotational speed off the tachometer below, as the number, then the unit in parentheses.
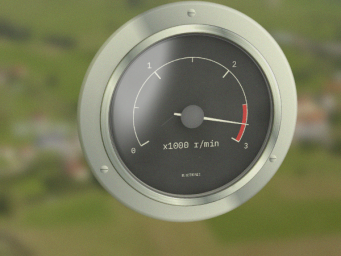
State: 2750 (rpm)
